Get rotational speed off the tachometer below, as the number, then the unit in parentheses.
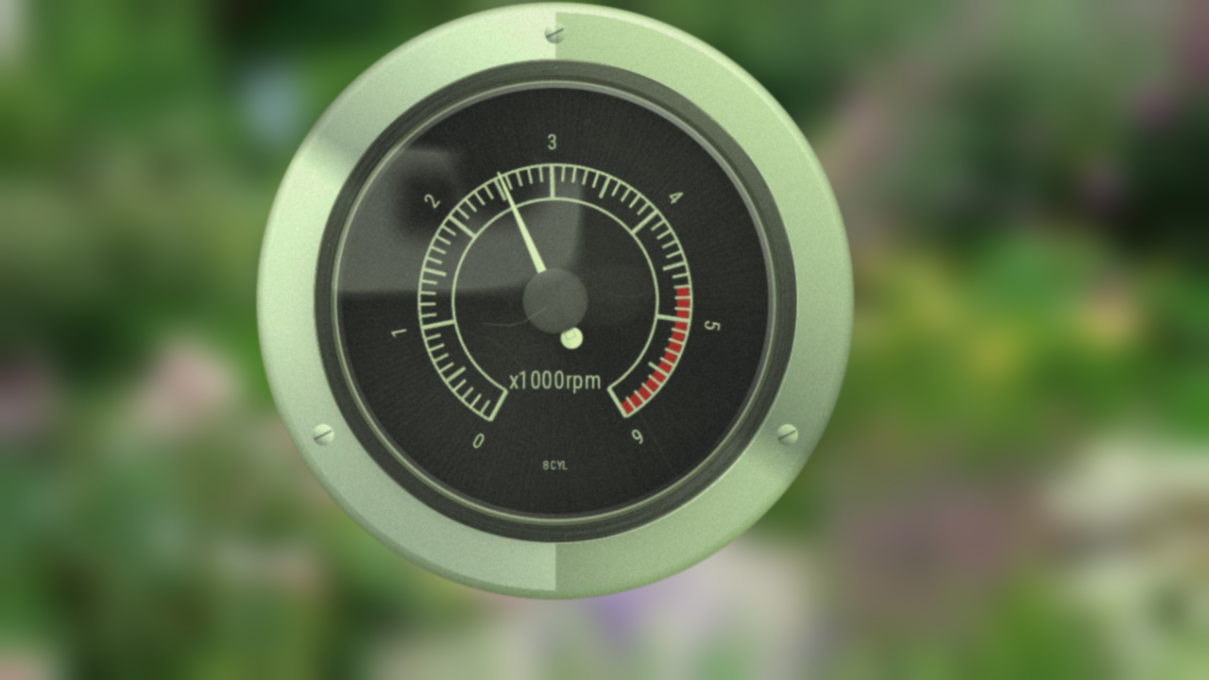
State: 2550 (rpm)
